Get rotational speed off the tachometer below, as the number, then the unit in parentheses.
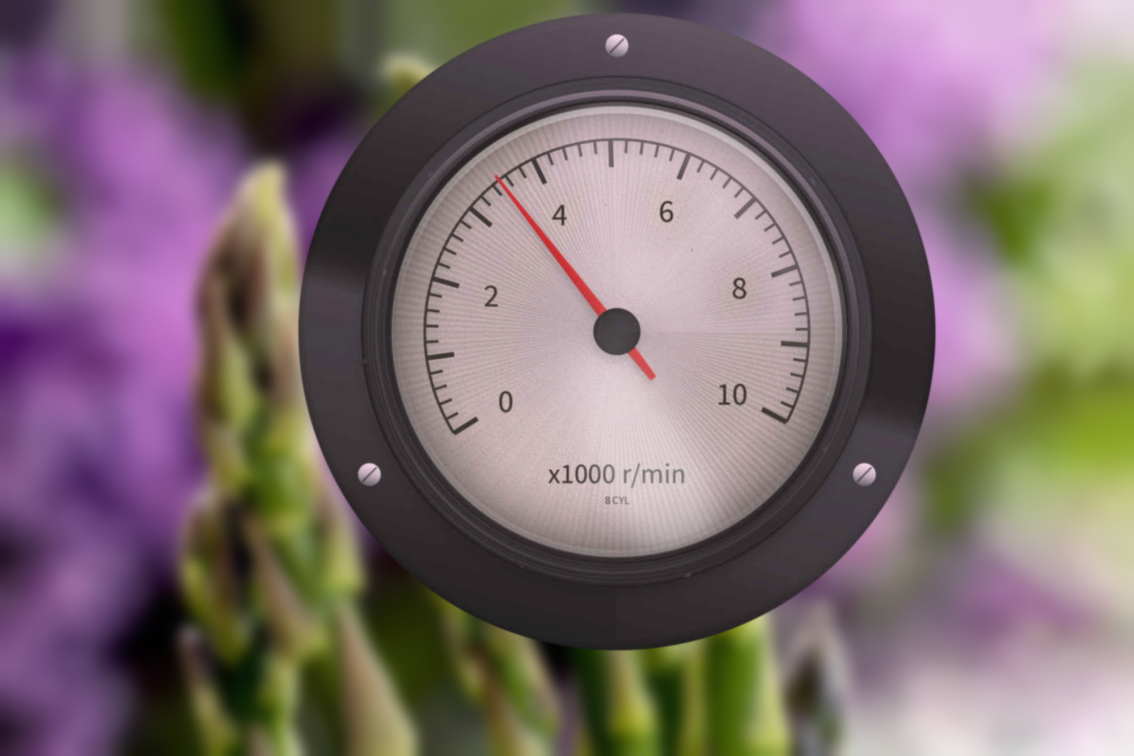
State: 3500 (rpm)
